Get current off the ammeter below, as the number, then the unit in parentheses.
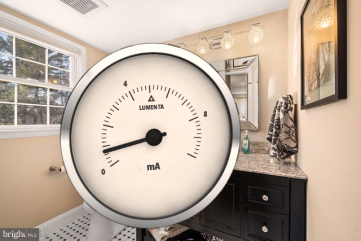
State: 0.8 (mA)
